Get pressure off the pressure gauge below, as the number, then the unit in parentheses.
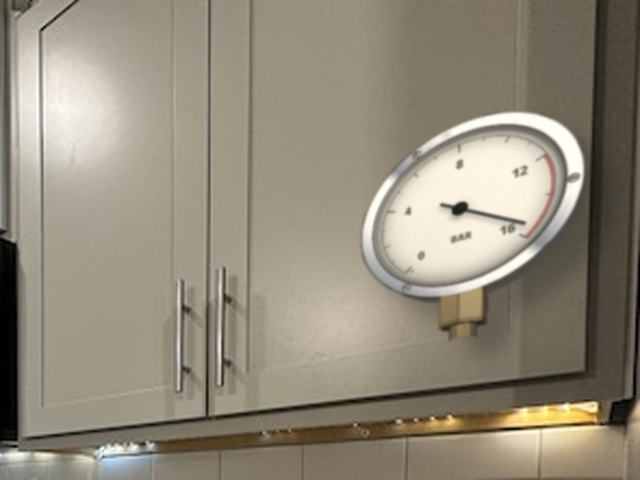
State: 15.5 (bar)
